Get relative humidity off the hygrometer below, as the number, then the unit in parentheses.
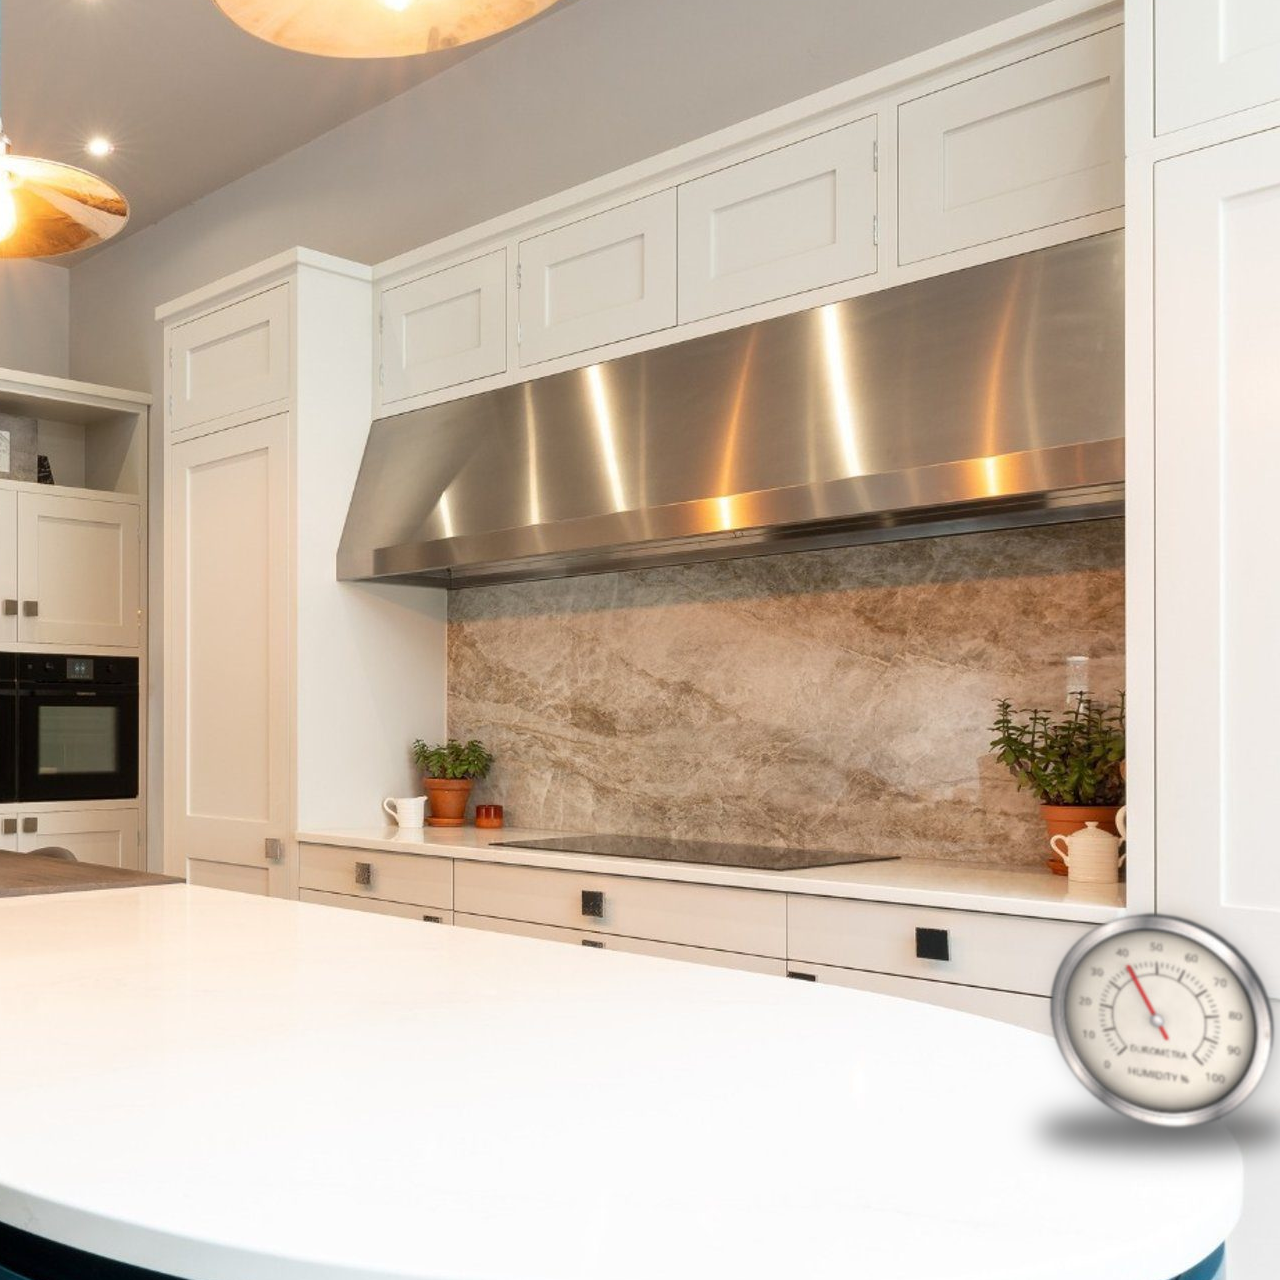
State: 40 (%)
